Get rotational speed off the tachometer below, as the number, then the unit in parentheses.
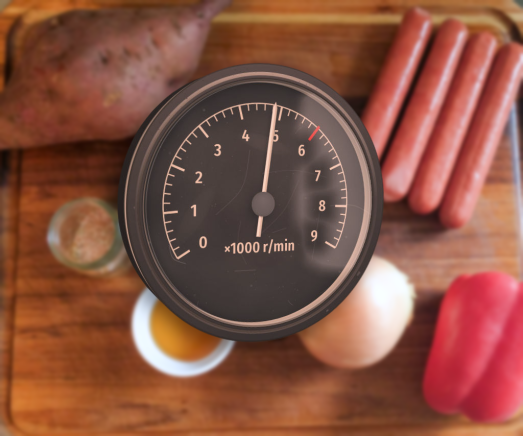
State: 4800 (rpm)
